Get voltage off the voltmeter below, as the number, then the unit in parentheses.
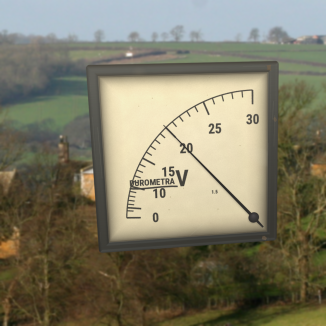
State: 20 (V)
